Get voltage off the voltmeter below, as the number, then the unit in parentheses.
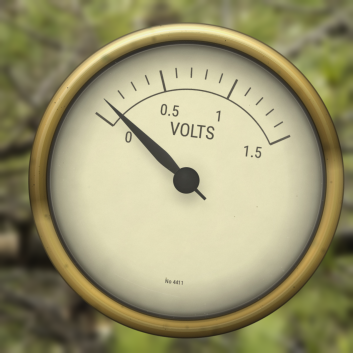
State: 0.1 (V)
